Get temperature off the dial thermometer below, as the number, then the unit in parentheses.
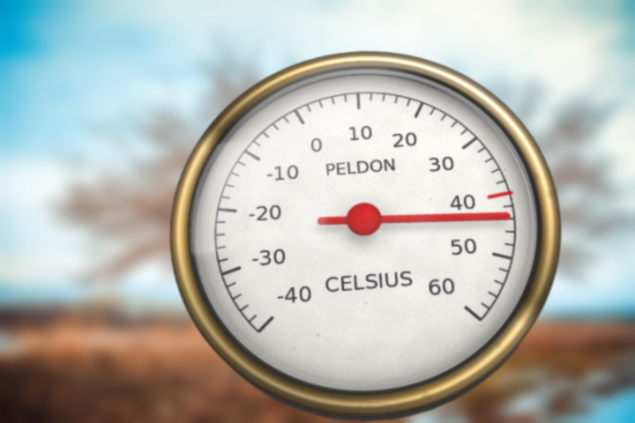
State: 44 (°C)
